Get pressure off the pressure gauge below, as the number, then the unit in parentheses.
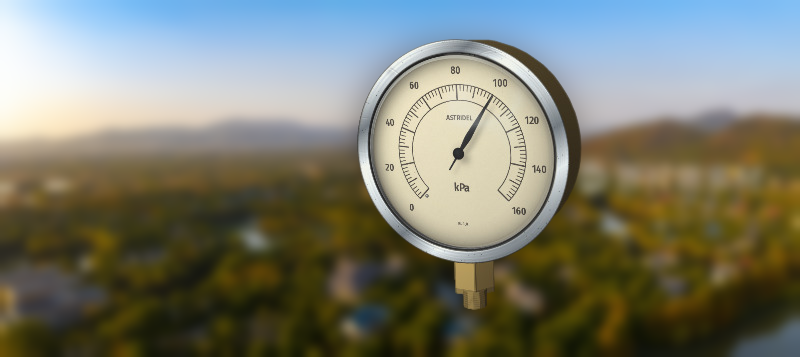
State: 100 (kPa)
